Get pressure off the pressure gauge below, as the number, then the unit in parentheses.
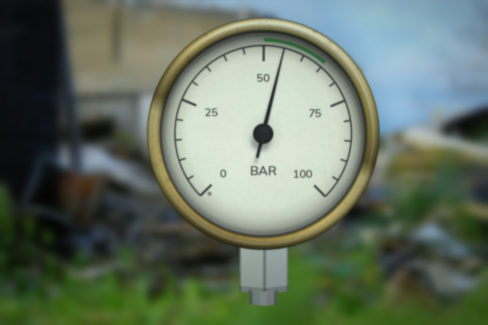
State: 55 (bar)
